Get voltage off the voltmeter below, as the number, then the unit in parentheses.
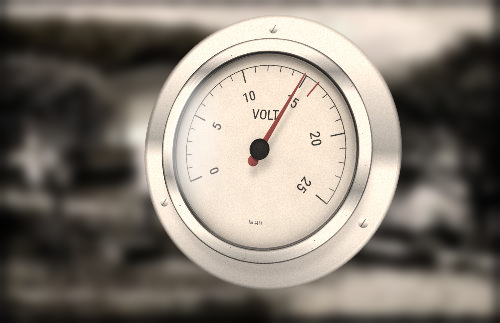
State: 15 (V)
